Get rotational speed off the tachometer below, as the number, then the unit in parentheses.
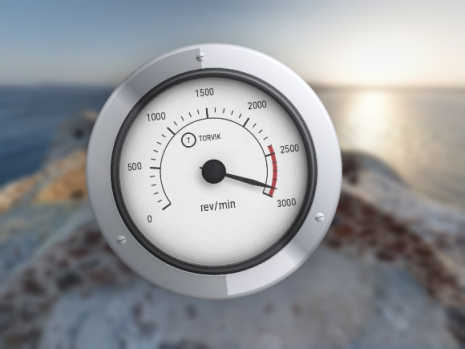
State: 2900 (rpm)
